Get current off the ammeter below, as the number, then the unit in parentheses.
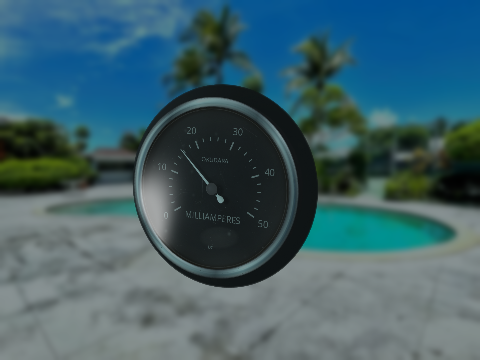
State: 16 (mA)
